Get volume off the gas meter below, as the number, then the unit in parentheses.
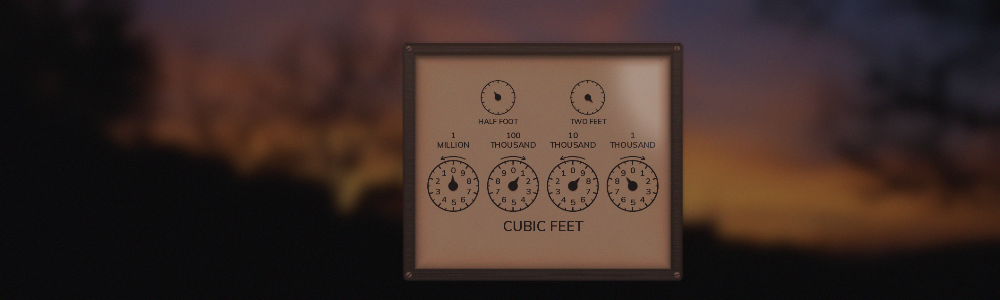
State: 8900 (ft³)
